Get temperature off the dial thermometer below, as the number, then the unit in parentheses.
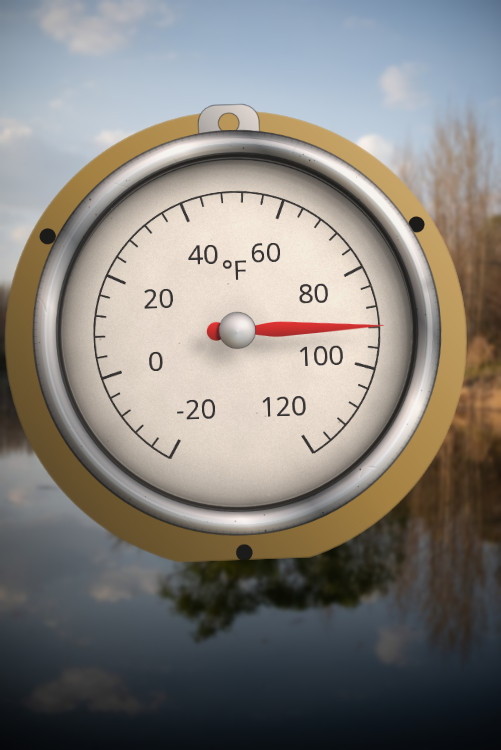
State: 92 (°F)
